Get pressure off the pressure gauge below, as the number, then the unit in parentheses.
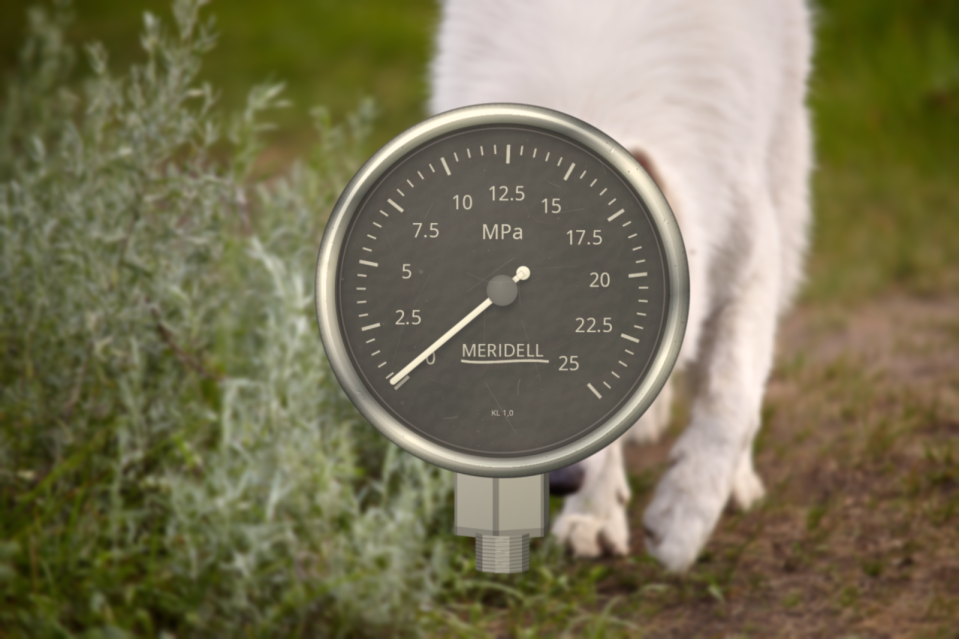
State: 0.25 (MPa)
